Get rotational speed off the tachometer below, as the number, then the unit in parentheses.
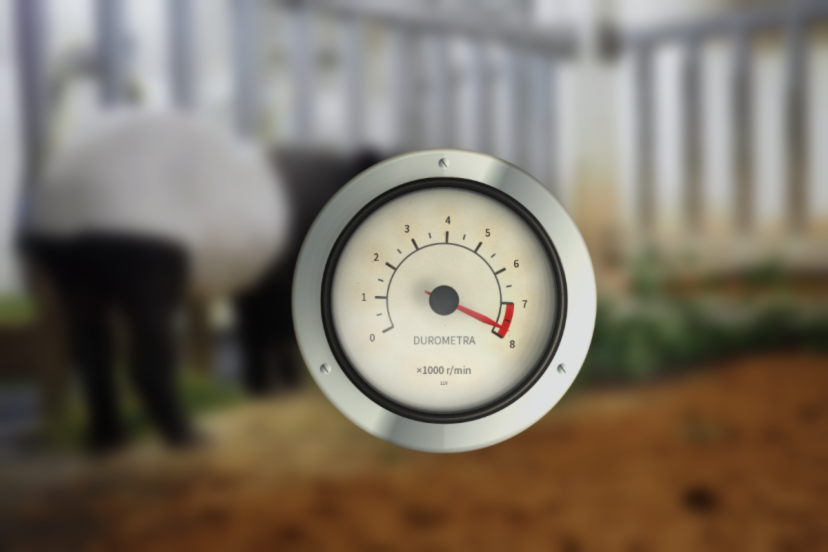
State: 7750 (rpm)
